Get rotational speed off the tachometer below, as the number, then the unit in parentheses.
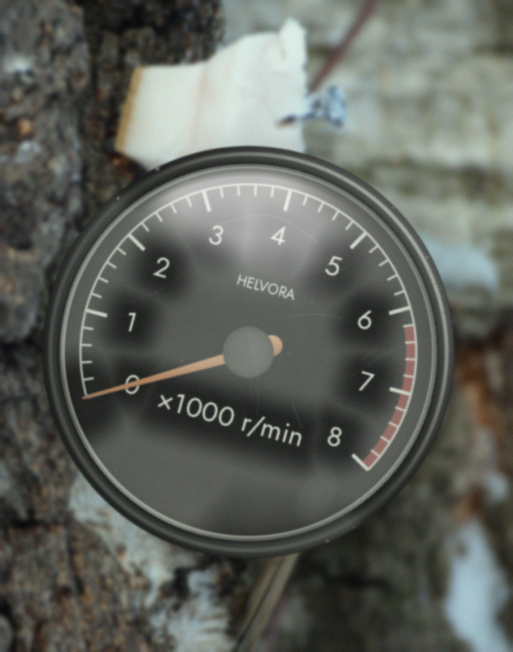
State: 0 (rpm)
